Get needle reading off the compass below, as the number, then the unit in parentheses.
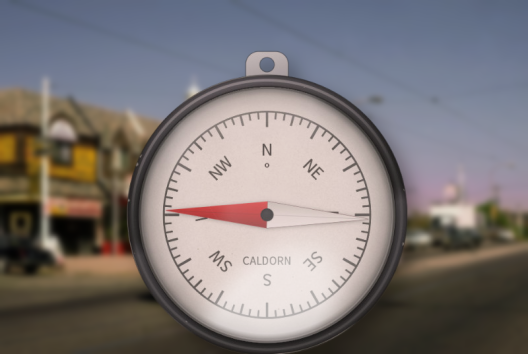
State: 272.5 (°)
